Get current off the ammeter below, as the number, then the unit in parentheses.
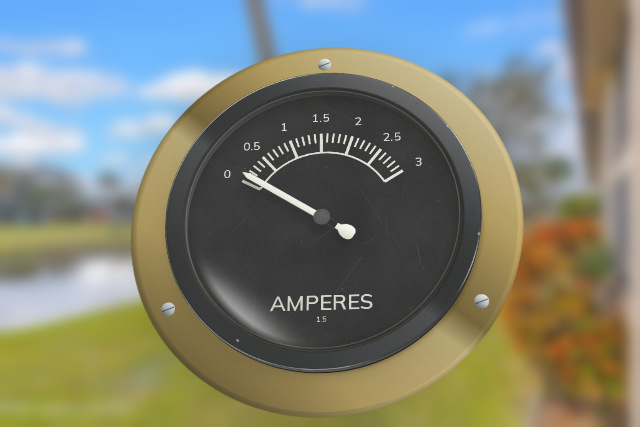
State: 0.1 (A)
